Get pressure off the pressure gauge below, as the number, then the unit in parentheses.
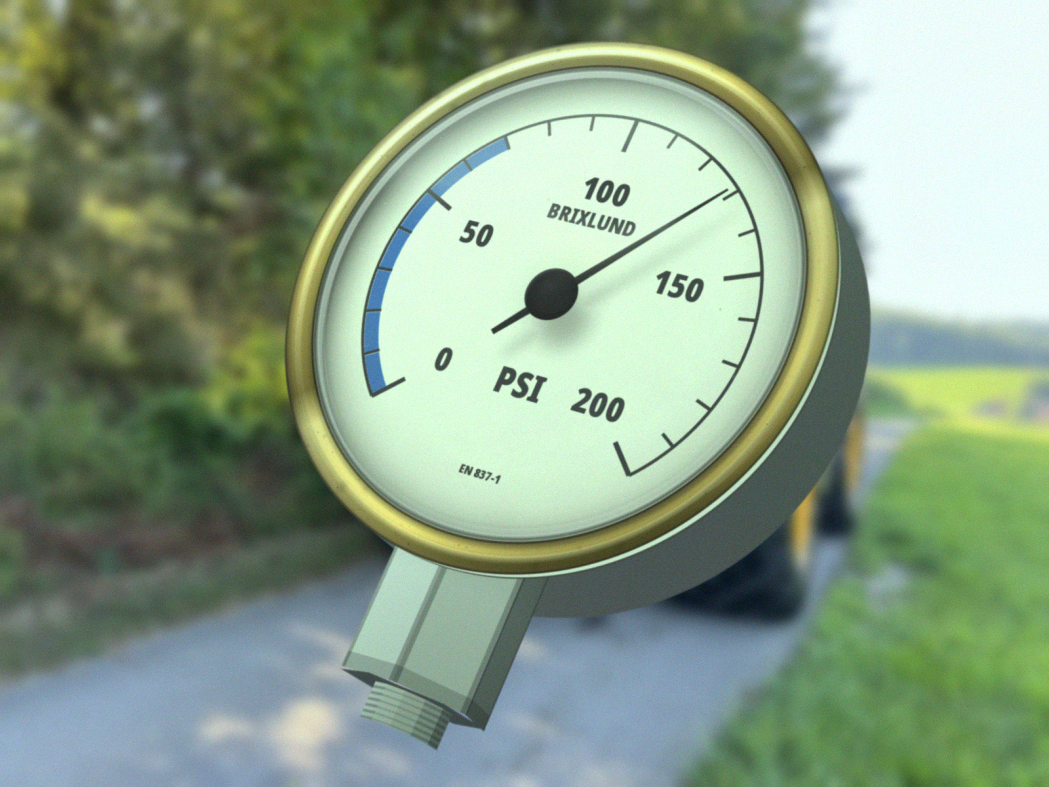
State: 130 (psi)
